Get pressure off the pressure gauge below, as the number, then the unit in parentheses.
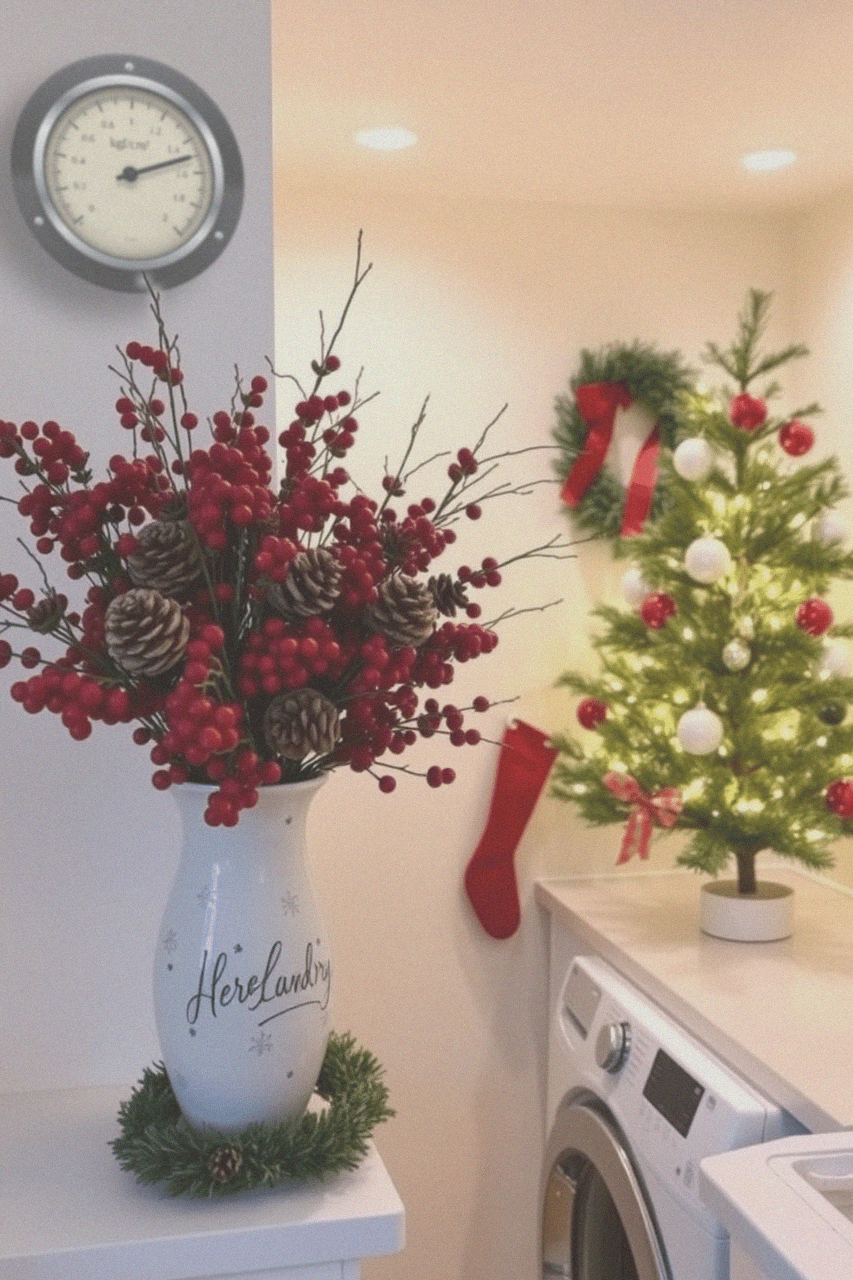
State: 1.5 (kg/cm²)
